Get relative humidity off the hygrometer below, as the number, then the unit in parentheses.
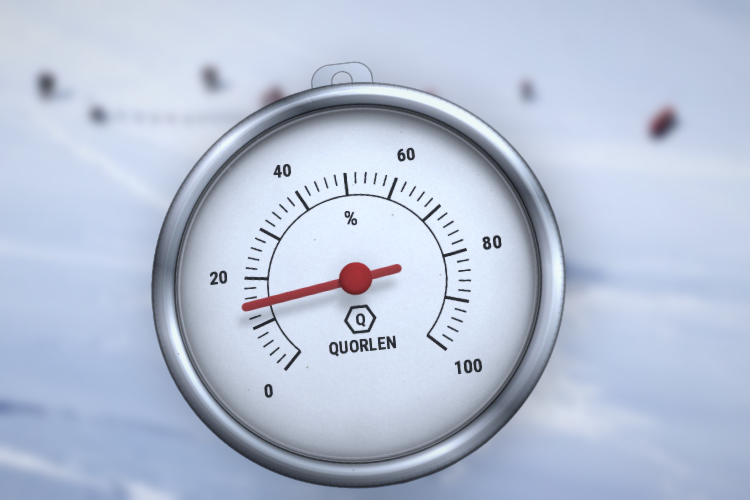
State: 14 (%)
